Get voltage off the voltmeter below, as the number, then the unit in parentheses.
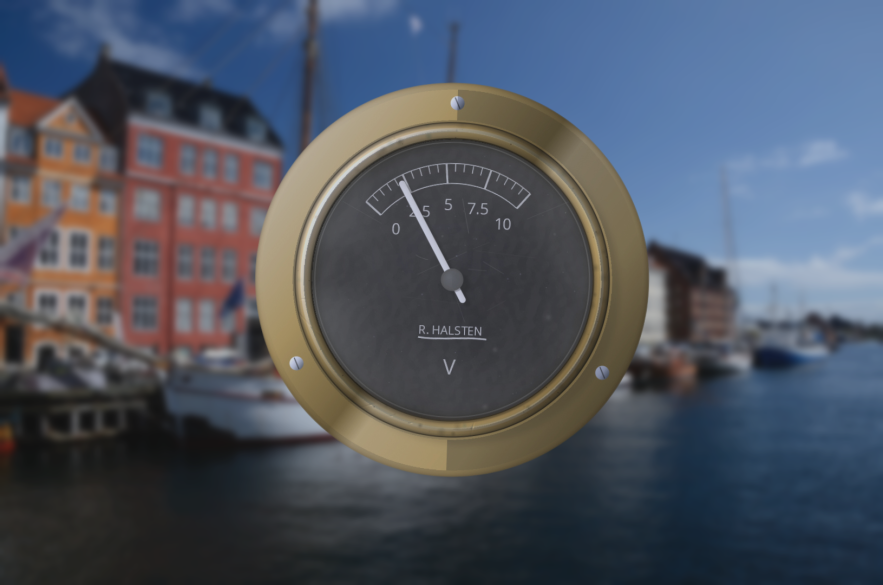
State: 2.25 (V)
